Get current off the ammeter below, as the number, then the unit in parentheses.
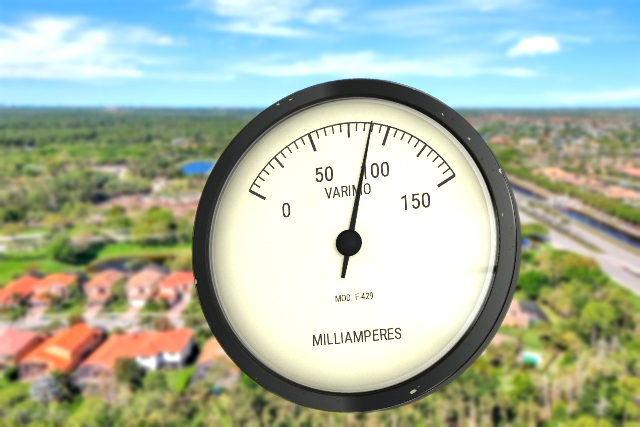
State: 90 (mA)
